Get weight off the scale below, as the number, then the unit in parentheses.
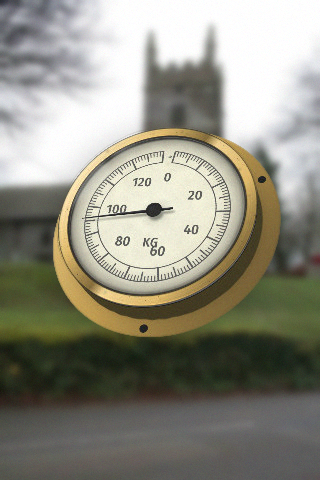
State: 95 (kg)
